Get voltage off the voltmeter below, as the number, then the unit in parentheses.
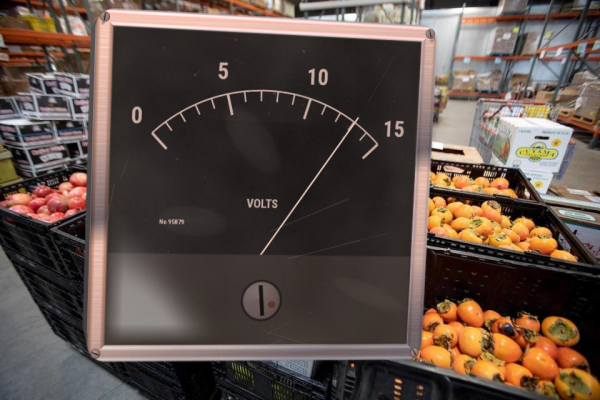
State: 13 (V)
